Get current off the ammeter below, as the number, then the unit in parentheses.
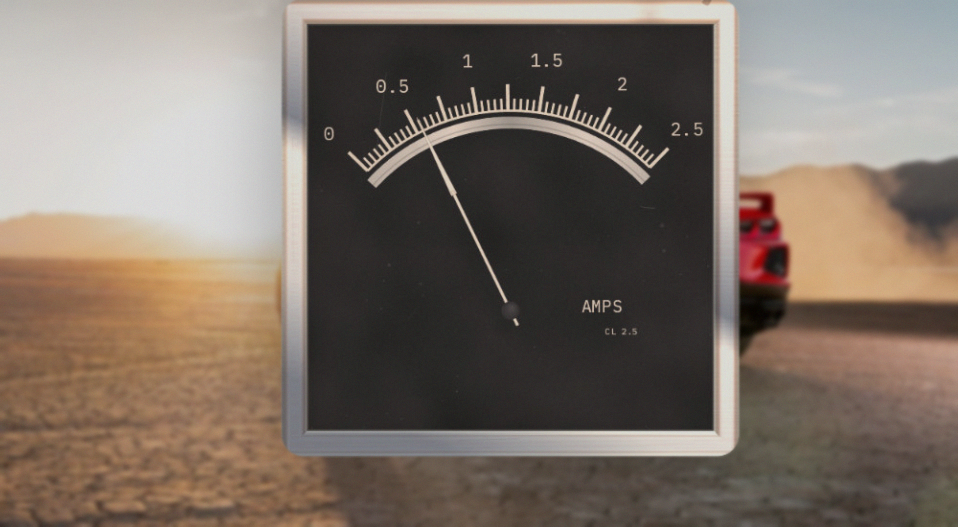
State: 0.55 (A)
